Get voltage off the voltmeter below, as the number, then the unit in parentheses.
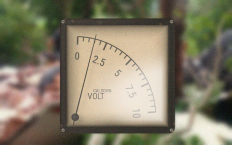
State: 1.5 (V)
